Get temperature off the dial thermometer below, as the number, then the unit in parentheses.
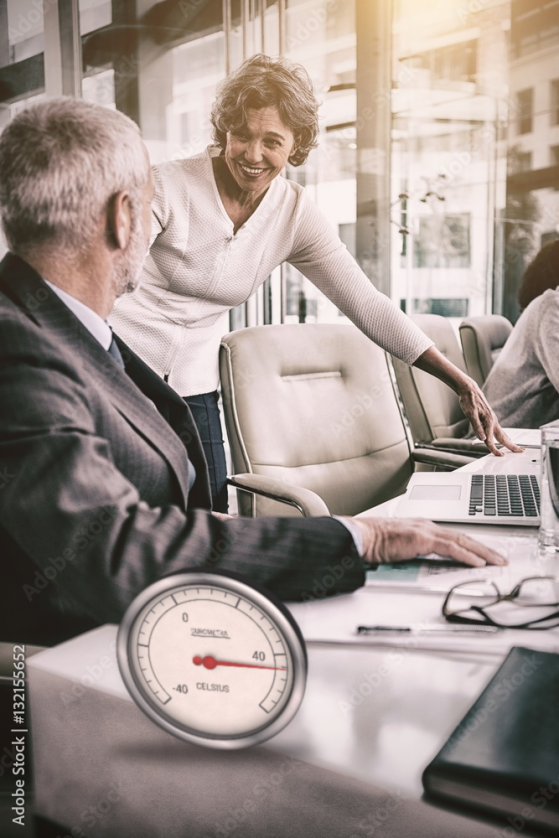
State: 44 (°C)
